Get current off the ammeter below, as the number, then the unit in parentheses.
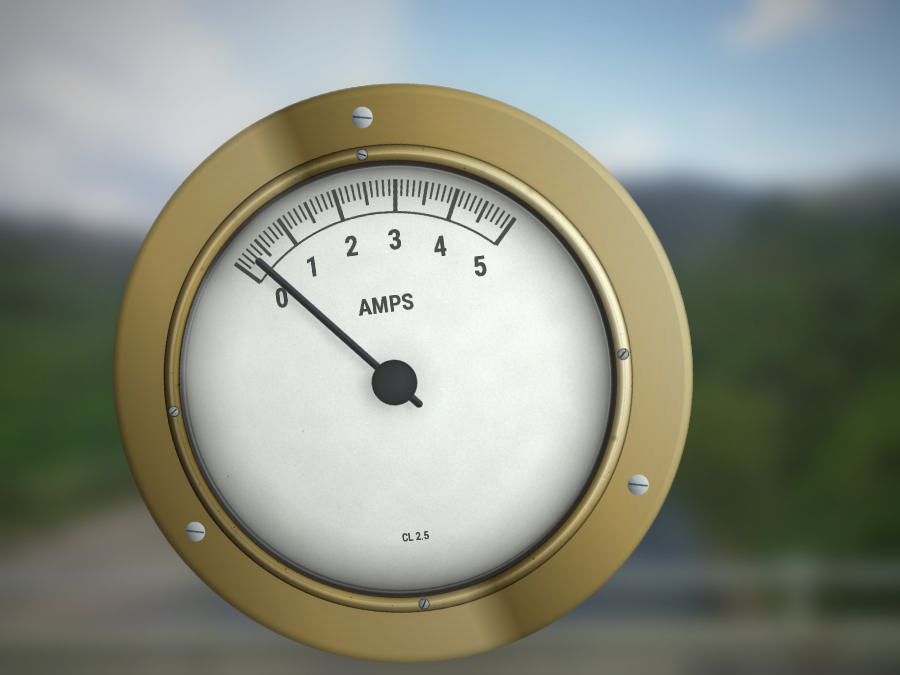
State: 0.3 (A)
